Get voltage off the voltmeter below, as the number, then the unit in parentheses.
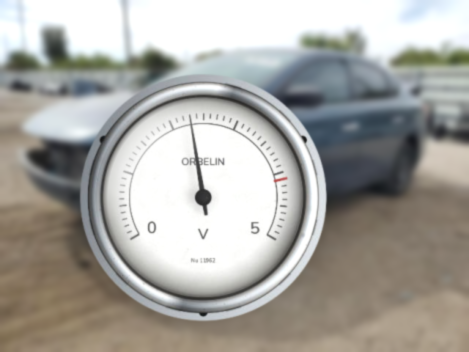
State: 2.3 (V)
